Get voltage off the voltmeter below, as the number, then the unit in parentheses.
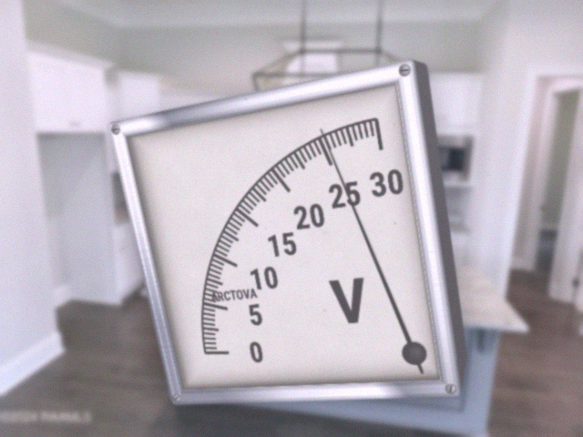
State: 25.5 (V)
